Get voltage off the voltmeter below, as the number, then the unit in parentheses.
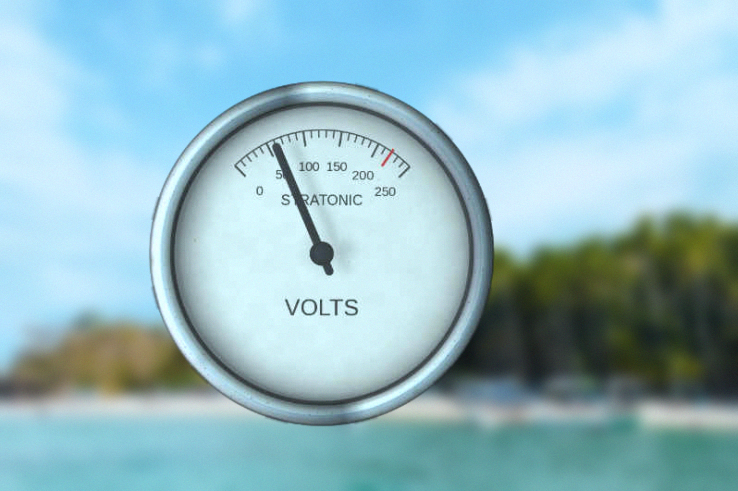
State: 60 (V)
